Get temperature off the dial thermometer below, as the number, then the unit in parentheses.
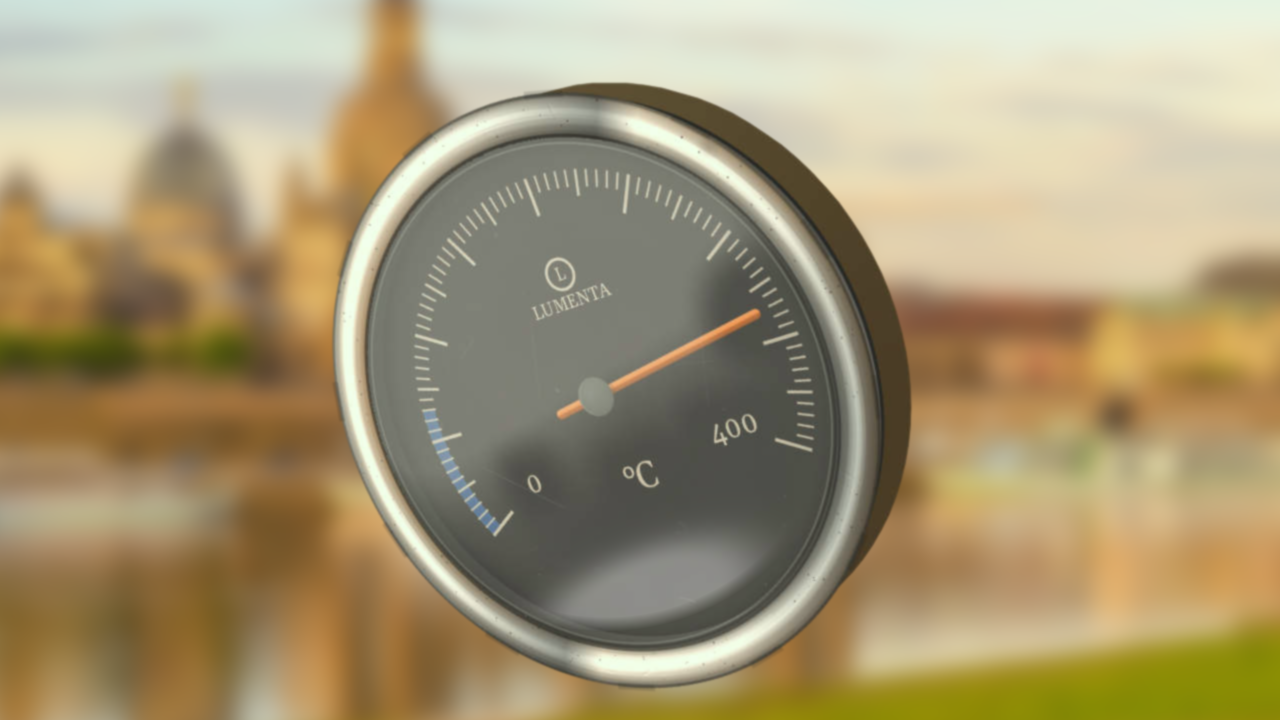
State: 335 (°C)
